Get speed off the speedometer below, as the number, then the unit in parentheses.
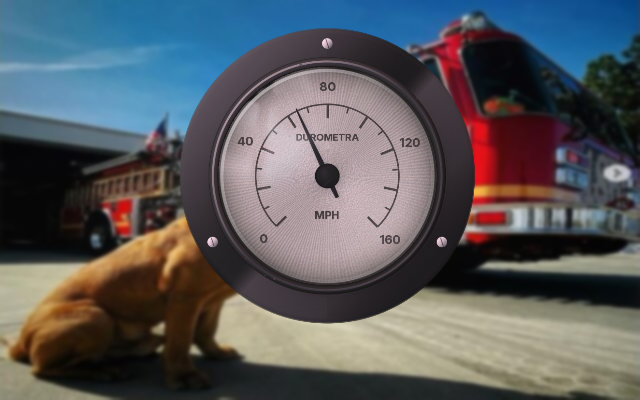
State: 65 (mph)
